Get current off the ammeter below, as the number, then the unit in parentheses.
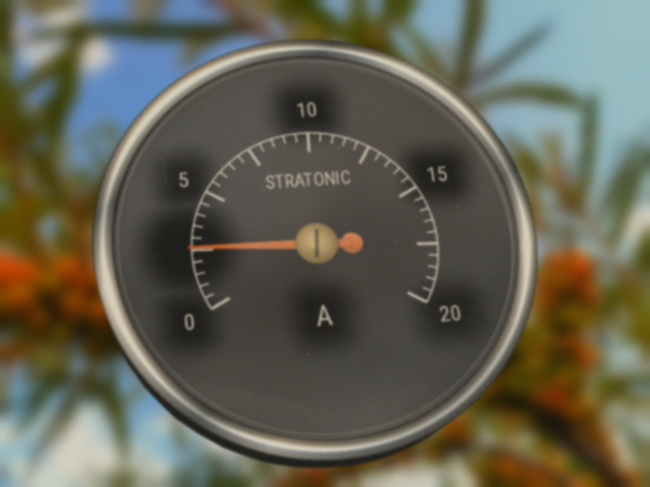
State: 2.5 (A)
